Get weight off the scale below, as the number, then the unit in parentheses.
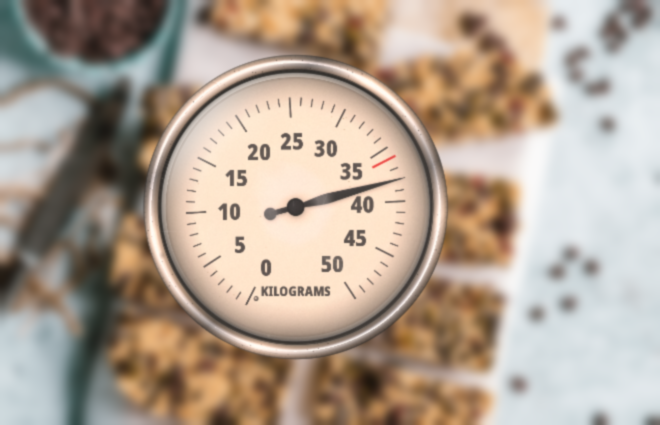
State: 38 (kg)
